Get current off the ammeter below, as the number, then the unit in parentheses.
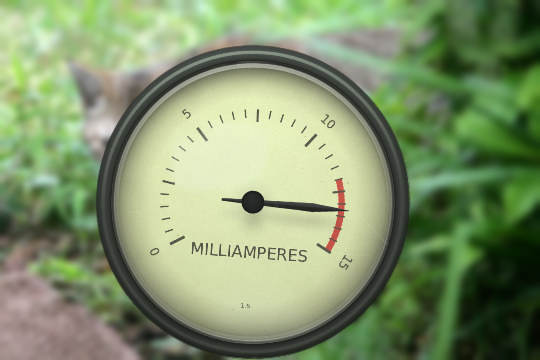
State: 13.25 (mA)
